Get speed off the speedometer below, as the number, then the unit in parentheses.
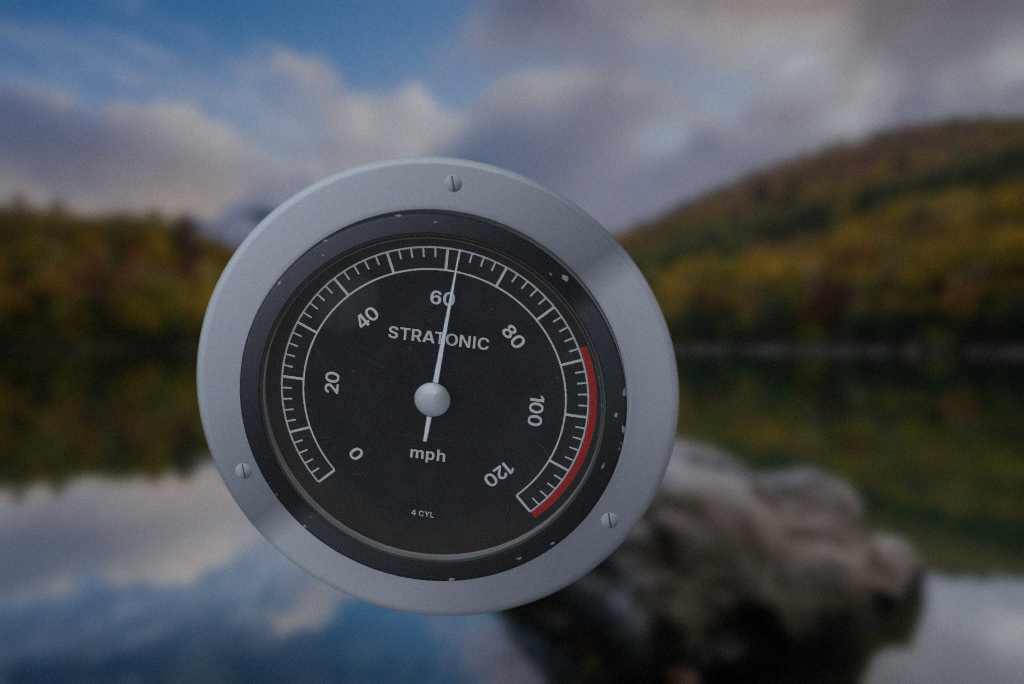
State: 62 (mph)
